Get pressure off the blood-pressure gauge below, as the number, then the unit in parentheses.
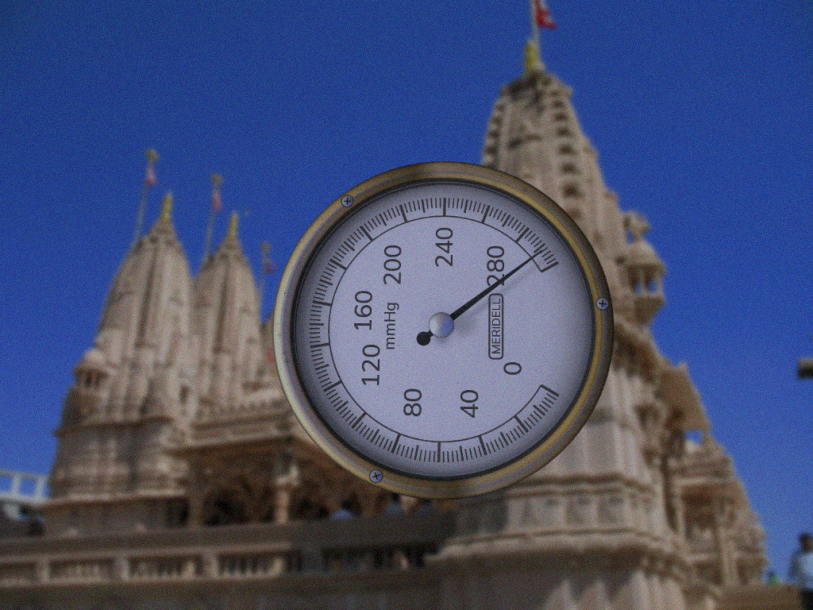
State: 292 (mmHg)
